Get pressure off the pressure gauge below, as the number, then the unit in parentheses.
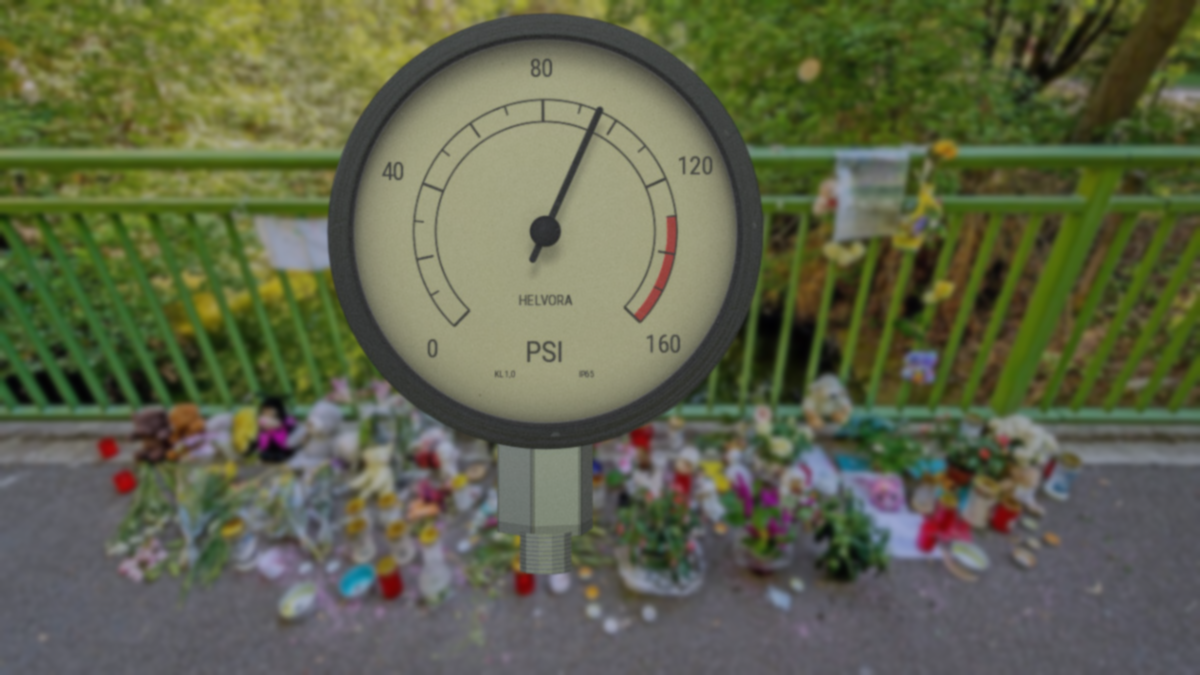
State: 95 (psi)
